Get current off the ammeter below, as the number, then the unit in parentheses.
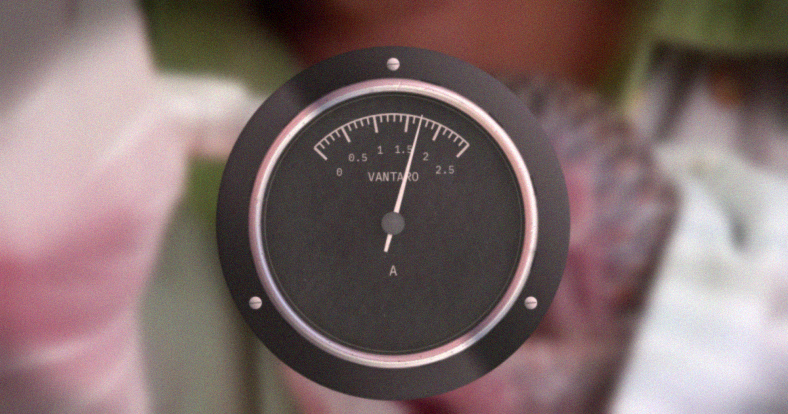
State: 1.7 (A)
